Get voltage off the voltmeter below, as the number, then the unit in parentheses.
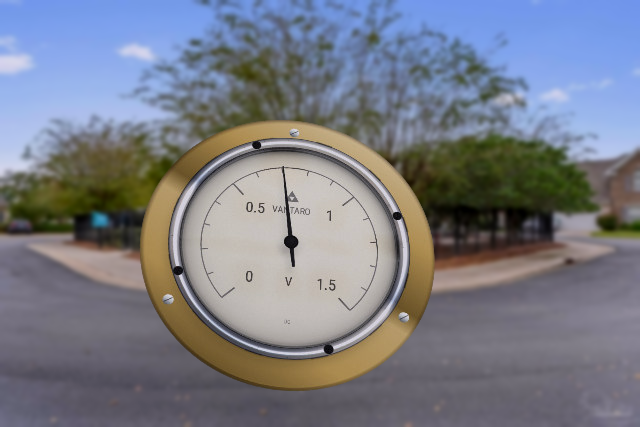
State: 0.7 (V)
